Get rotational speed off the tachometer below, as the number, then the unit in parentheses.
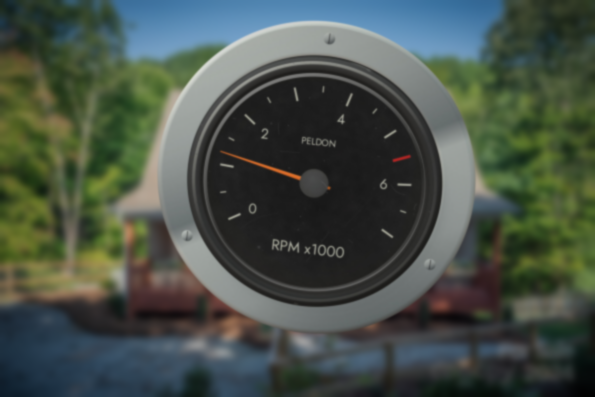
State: 1250 (rpm)
